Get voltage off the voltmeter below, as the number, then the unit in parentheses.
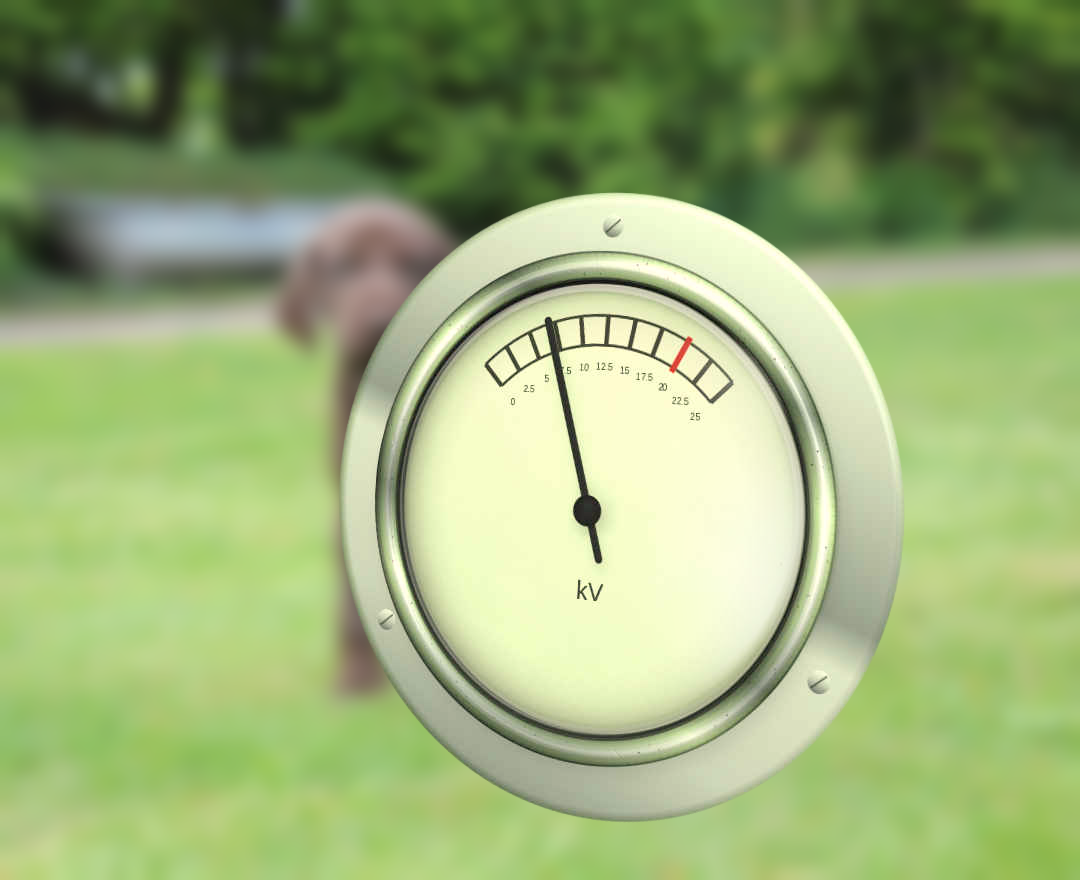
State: 7.5 (kV)
